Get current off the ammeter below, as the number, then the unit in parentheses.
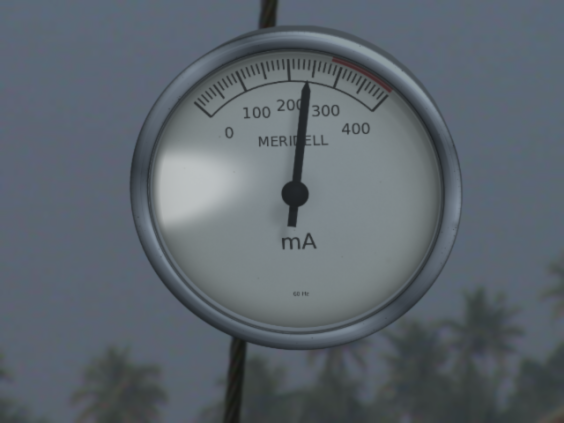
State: 240 (mA)
